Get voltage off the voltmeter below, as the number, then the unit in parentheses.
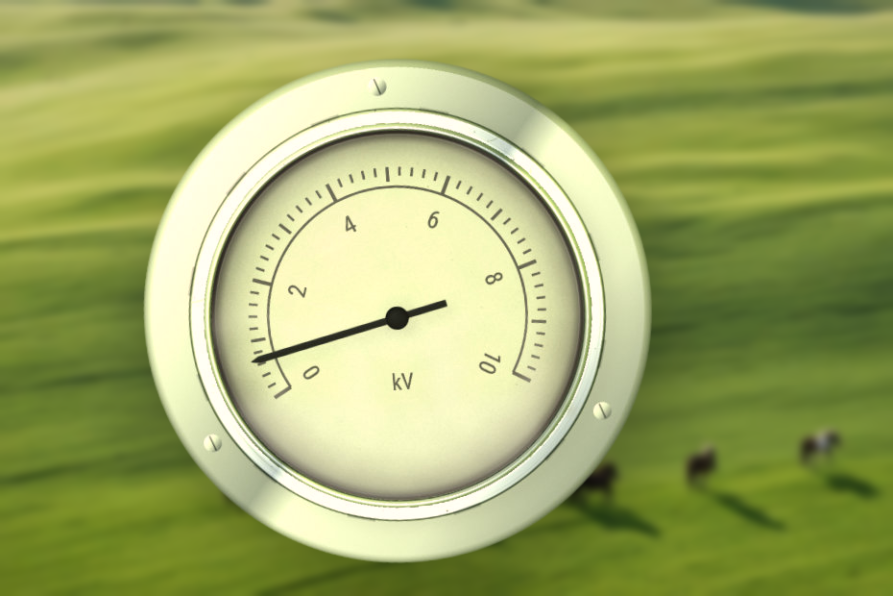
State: 0.7 (kV)
